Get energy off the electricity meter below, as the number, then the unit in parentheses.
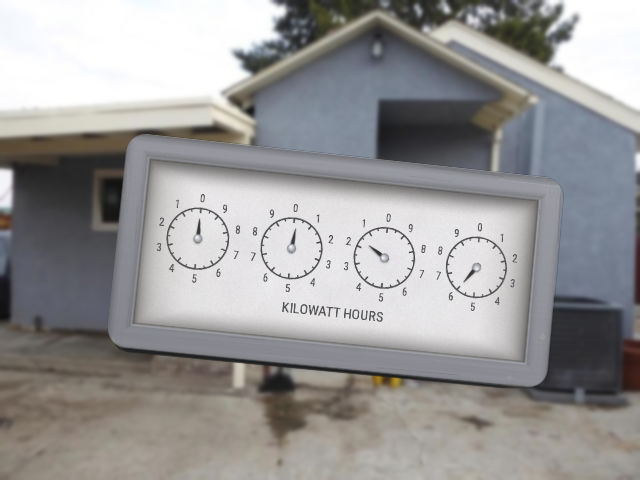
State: 16 (kWh)
